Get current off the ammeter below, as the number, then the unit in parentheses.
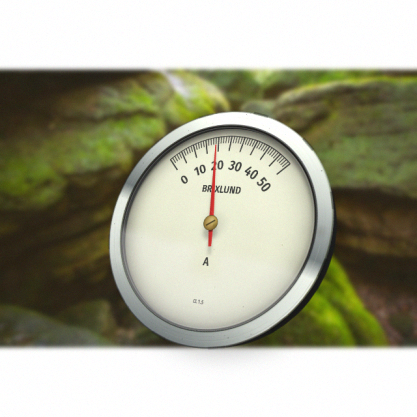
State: 20 (A)
